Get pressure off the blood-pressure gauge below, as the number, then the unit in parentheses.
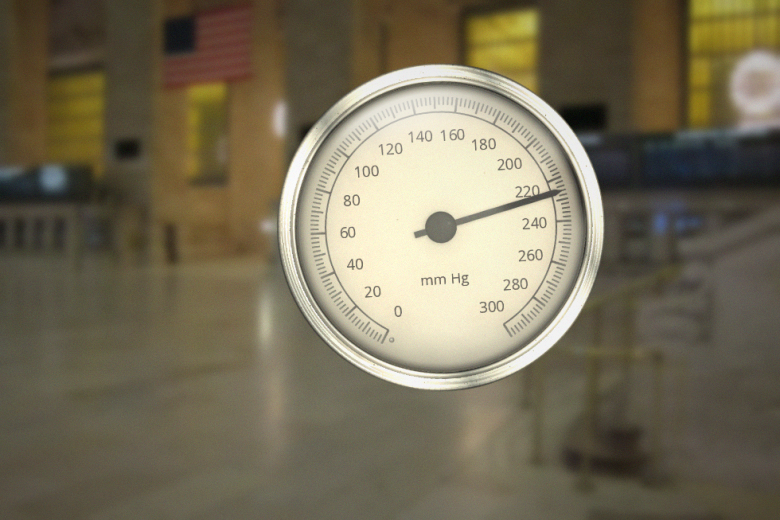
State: 226 (mmHg)
